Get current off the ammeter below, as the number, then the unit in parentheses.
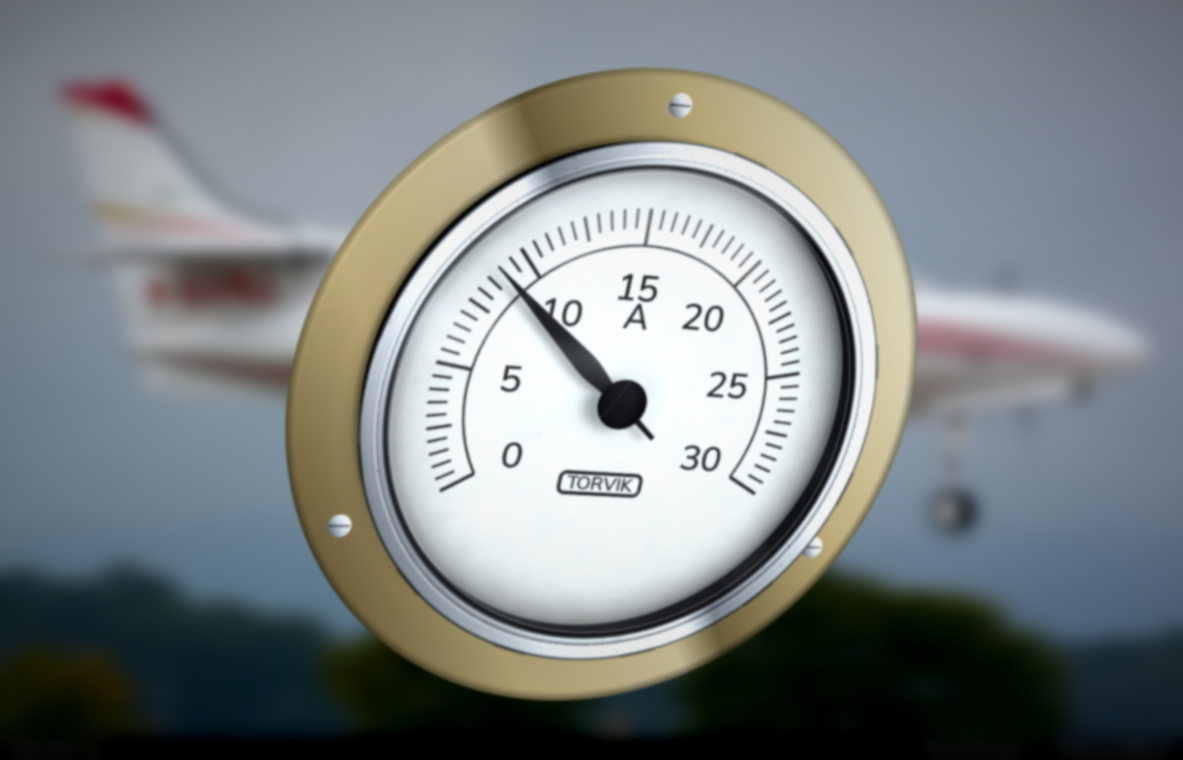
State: 9 (A)
